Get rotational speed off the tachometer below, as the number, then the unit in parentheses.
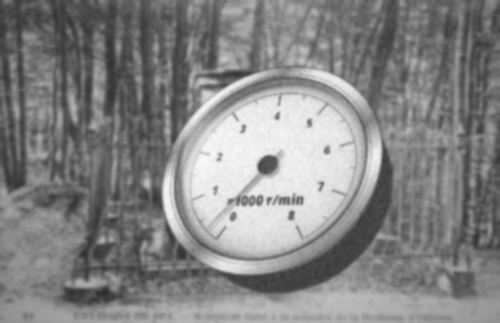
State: 250 (rpm)
